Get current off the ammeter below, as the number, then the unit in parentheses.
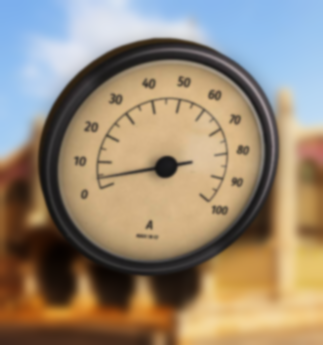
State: 5 (A)
